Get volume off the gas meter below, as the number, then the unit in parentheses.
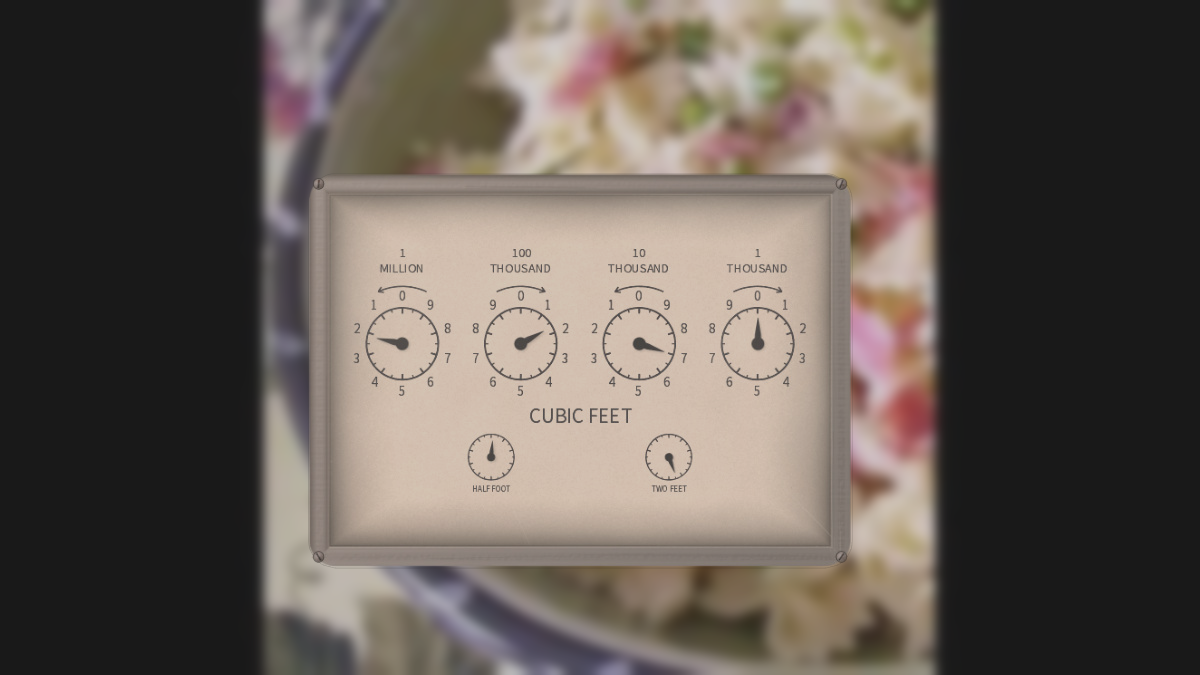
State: 217000 (ft³)
